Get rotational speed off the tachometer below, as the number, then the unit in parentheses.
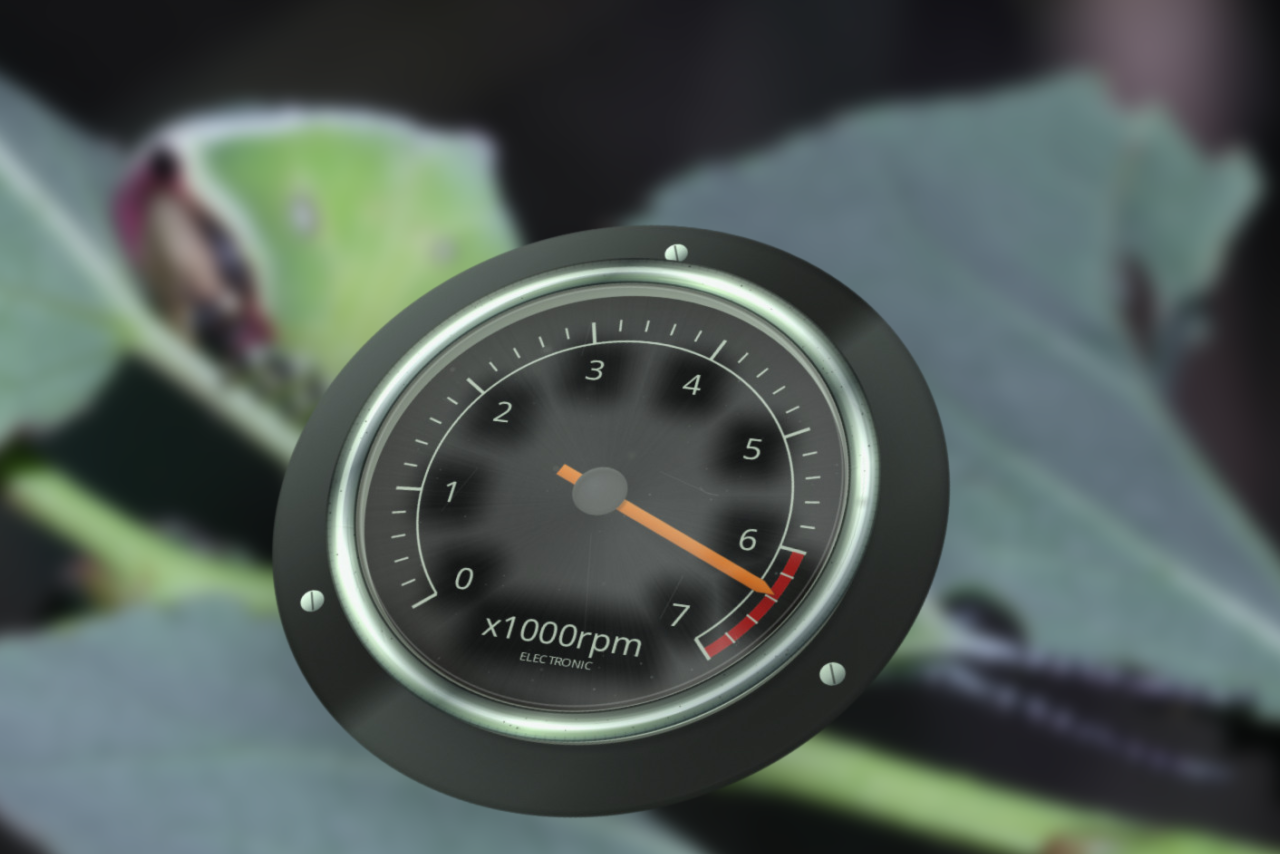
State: 6400 (rpm)
